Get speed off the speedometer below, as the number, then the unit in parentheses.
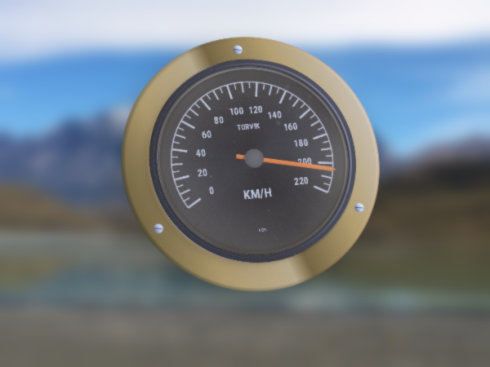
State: 205 (km/h)
